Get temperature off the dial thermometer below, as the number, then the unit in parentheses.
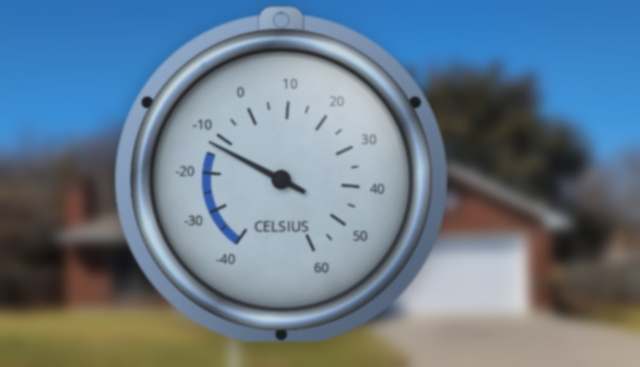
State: -12.5 (°C)
